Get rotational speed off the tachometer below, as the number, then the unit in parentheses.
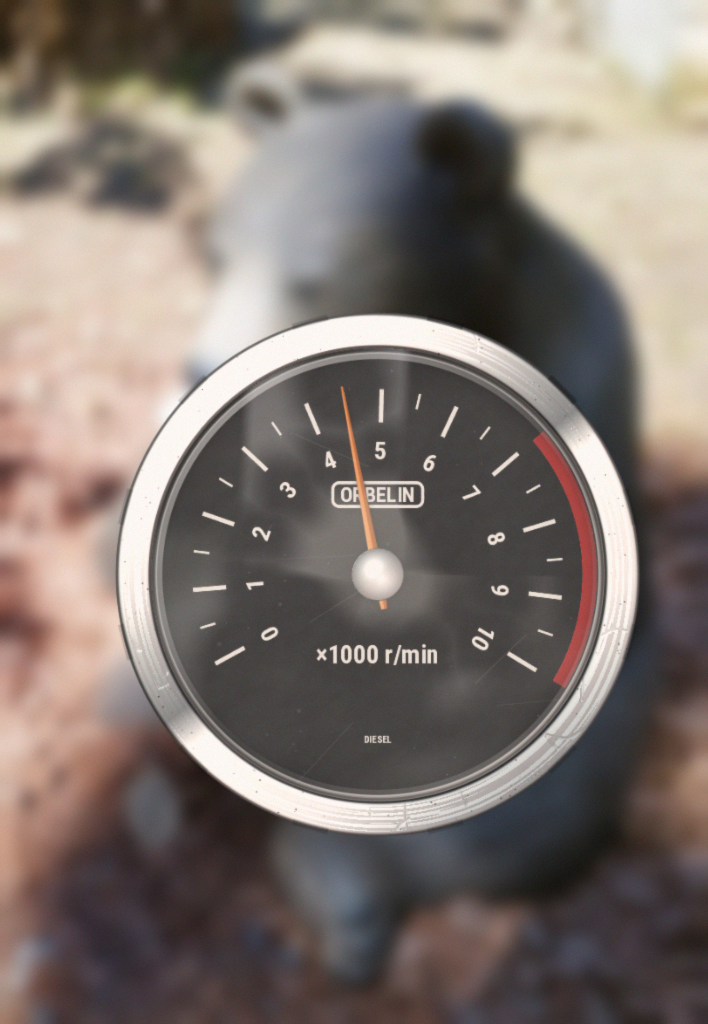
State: 4500 (rpm)
